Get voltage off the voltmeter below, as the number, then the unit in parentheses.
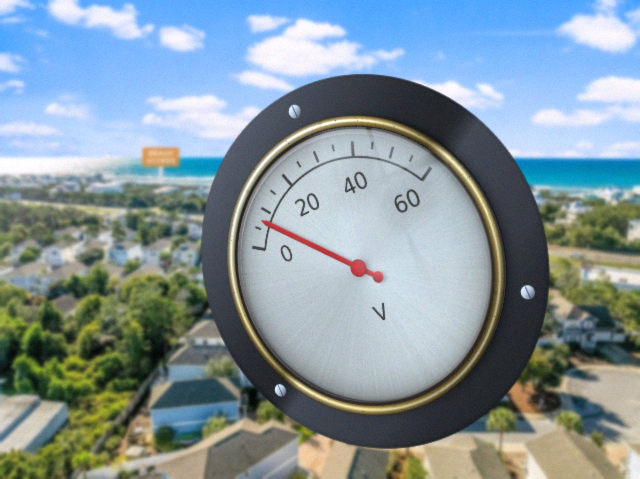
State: 7.5 (V)
